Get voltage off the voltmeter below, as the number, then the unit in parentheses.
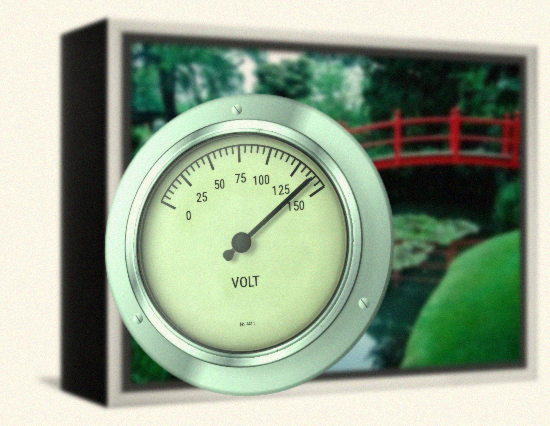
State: 140 (V)
